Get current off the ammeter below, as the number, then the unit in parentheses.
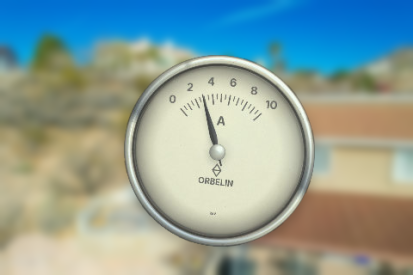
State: 3 (A)
